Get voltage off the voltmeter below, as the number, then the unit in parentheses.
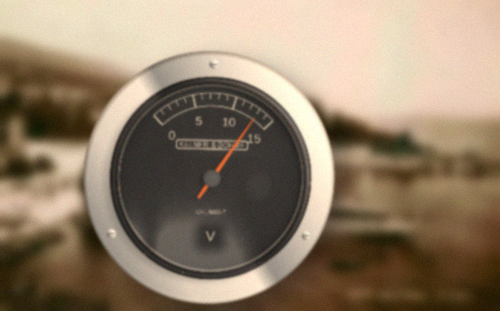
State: 13 (V)
